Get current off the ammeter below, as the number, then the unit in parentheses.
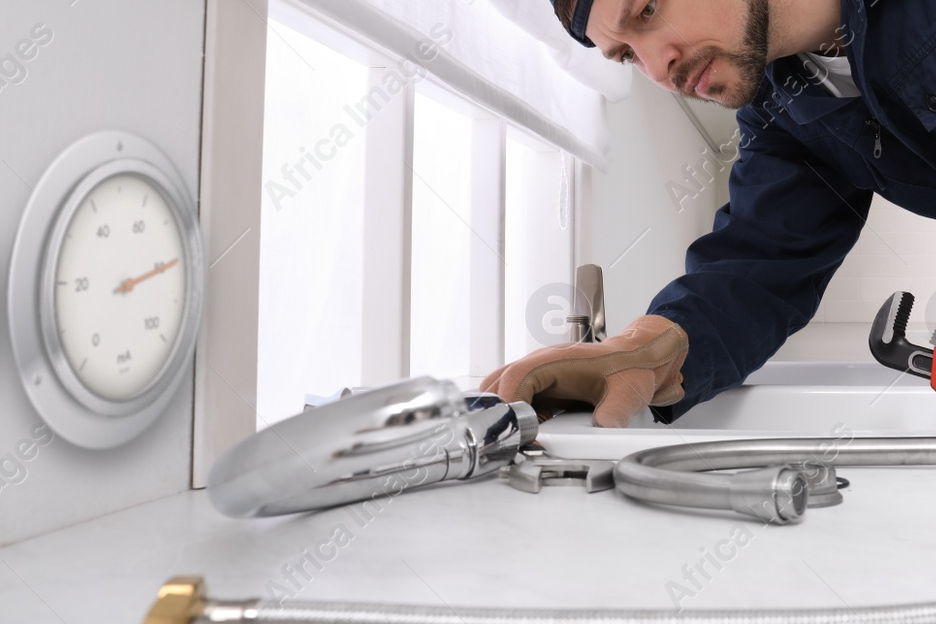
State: 80 (mA)
